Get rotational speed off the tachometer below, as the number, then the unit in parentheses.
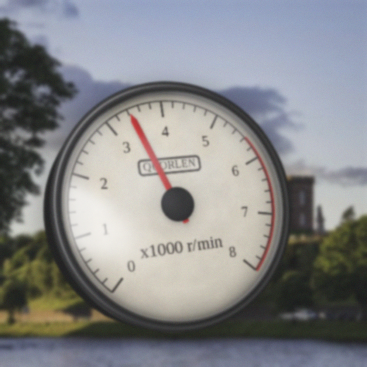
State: 3400 (rpm)
